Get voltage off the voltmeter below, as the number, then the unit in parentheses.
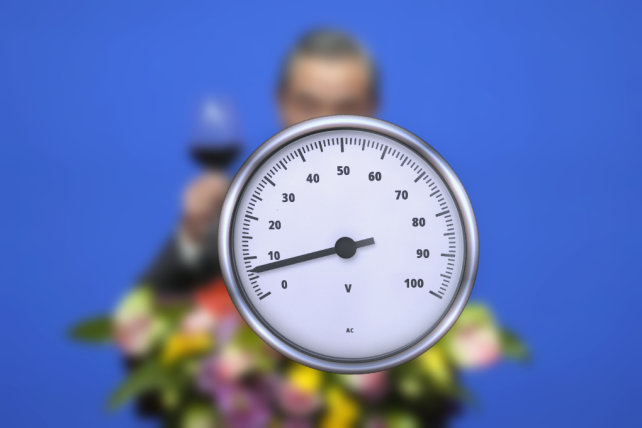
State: 7 (V)
